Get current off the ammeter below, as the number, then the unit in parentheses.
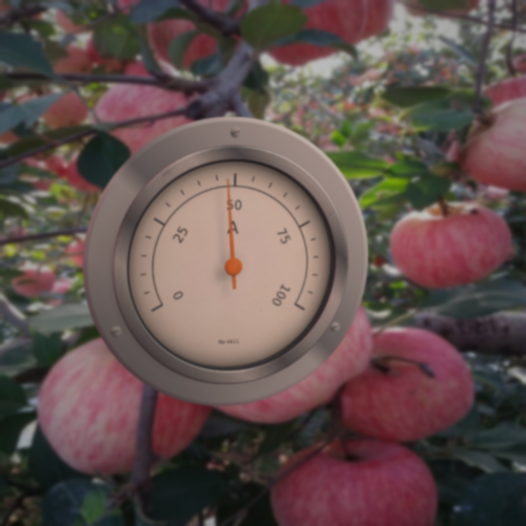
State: 47.5 (A)
